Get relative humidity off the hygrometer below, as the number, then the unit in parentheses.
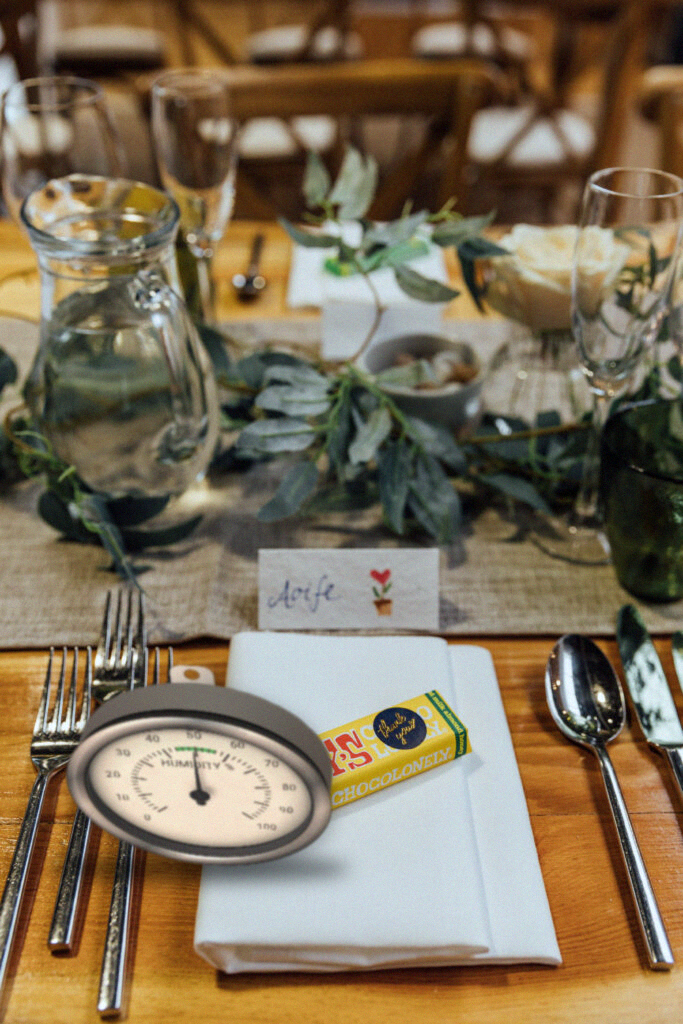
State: 50 (%)
